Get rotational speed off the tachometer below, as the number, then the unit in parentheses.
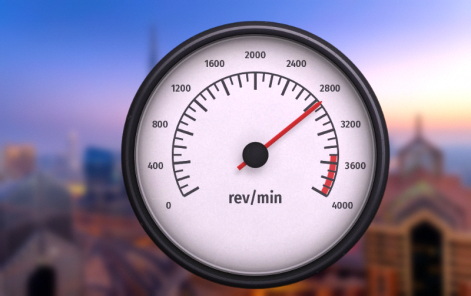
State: 2850 (rpm)
